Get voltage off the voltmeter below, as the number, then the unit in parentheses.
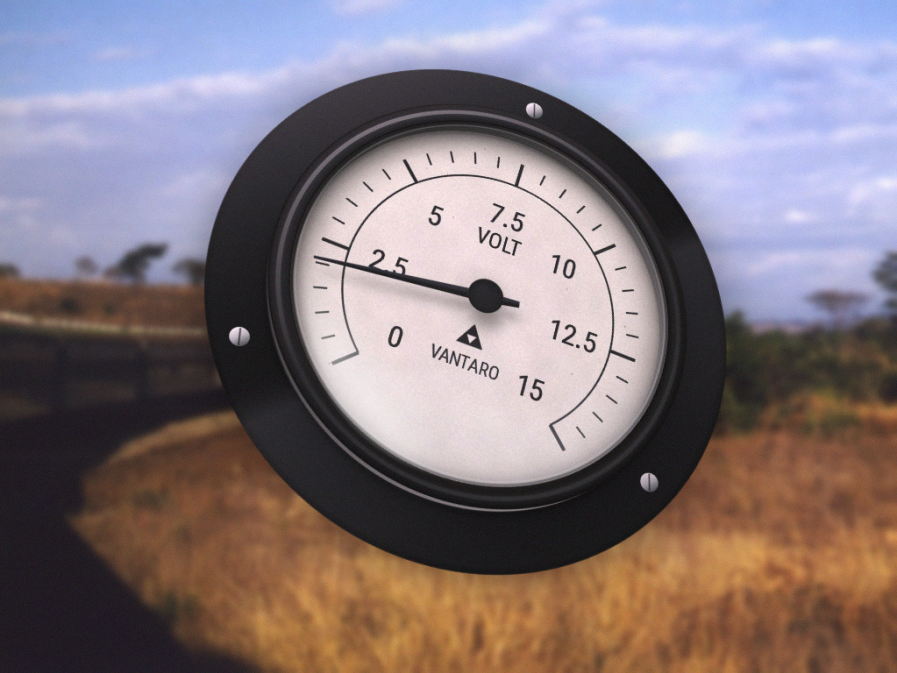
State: 2 (V)
